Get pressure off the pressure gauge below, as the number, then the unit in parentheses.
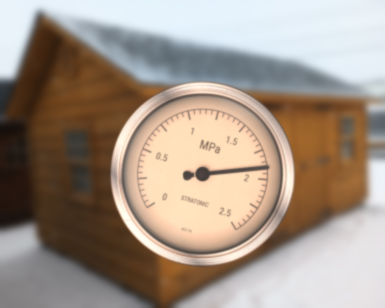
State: 1.9 (MPa)
